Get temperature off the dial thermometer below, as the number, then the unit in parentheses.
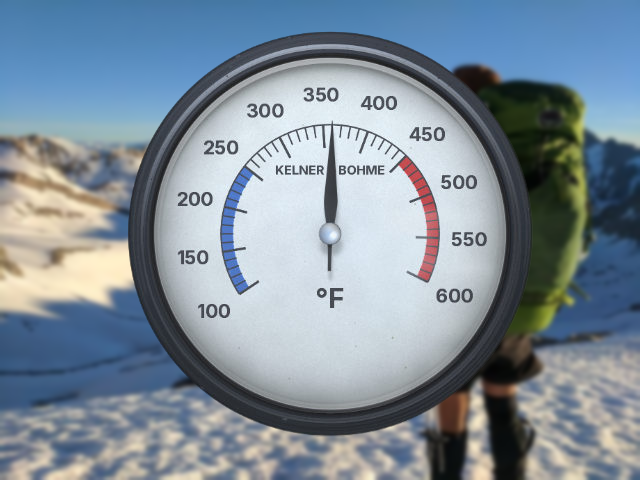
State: 360 (°F)
